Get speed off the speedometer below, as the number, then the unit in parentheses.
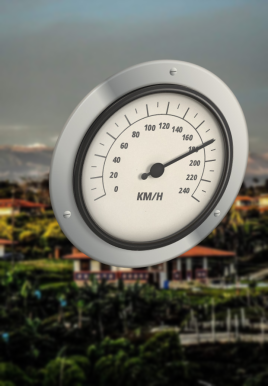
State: 180 (km/h)
